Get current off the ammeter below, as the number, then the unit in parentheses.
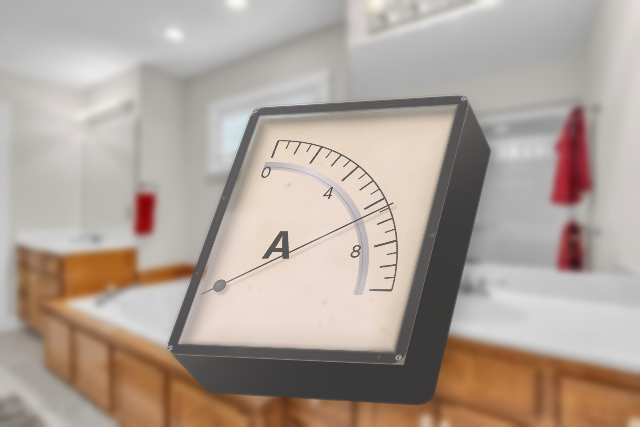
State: 6.5 (A)
